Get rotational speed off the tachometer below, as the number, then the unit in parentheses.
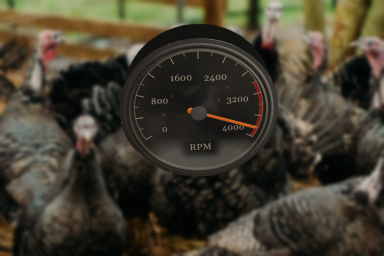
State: 3800 (rpm)
